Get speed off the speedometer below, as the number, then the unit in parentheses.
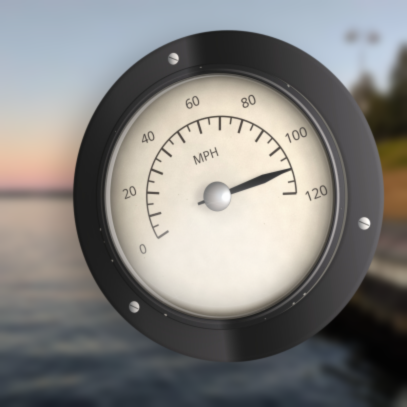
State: 110 (mph)
